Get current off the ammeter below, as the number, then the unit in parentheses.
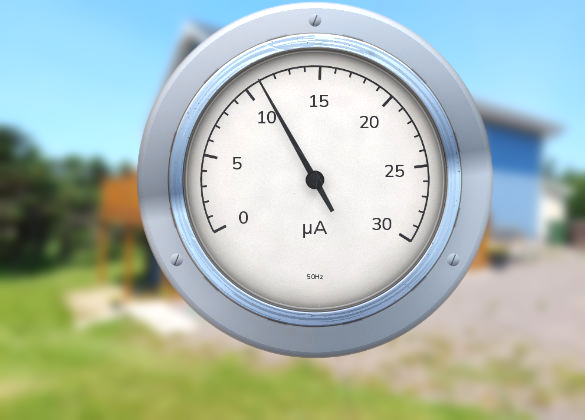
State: 11 (µA)
